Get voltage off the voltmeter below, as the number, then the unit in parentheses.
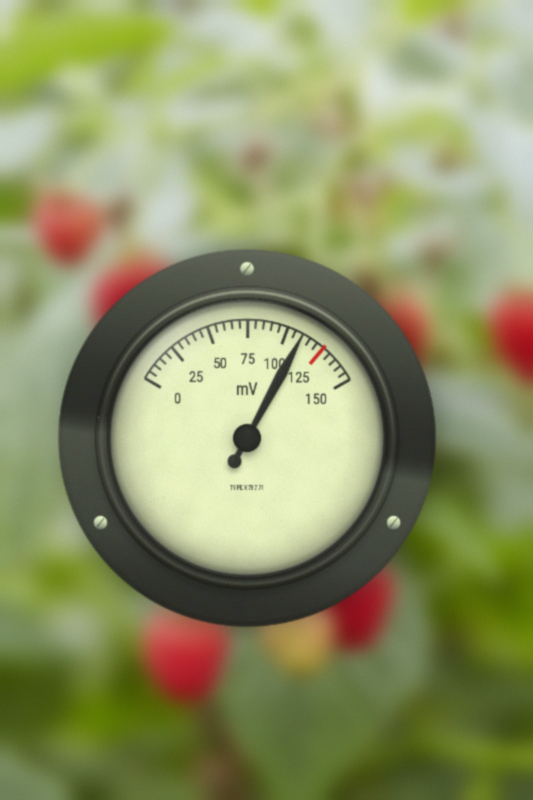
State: 110 (mV)
